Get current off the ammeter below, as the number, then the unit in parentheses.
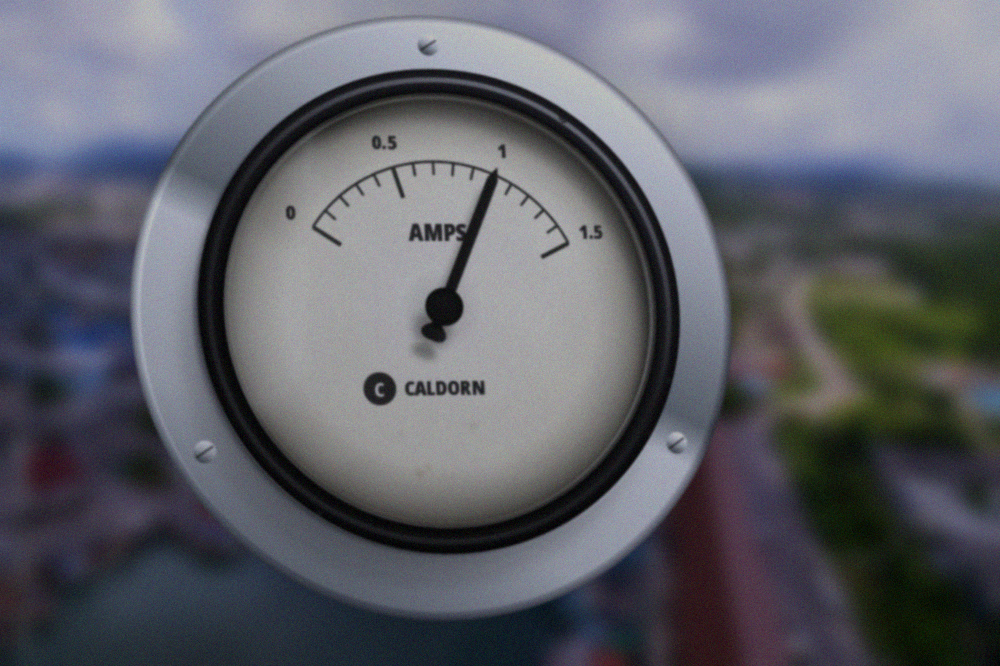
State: 1 (A)
